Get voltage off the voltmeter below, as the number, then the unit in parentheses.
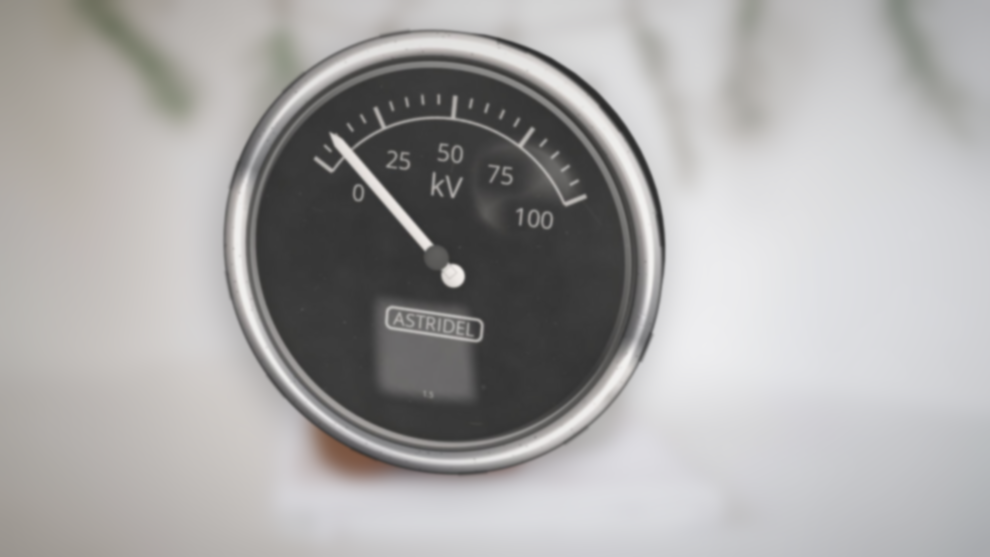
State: 10 (kV)
